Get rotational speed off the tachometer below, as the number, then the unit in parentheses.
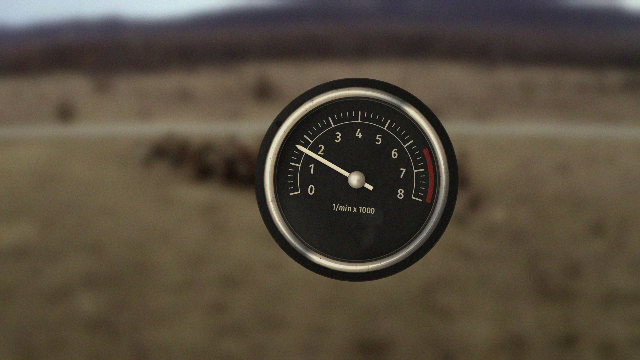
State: 1600 (rpm)
